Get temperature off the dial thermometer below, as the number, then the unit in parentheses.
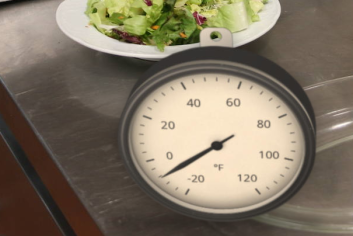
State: -8 (°F)
